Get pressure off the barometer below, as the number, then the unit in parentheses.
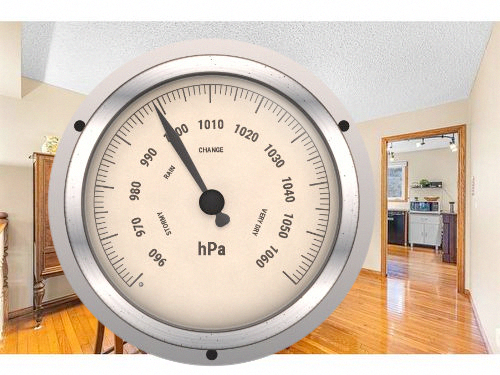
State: 999 (hPa)
